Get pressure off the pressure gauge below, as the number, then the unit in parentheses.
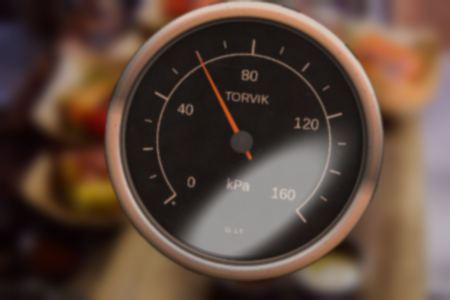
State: 60 (kPa)
